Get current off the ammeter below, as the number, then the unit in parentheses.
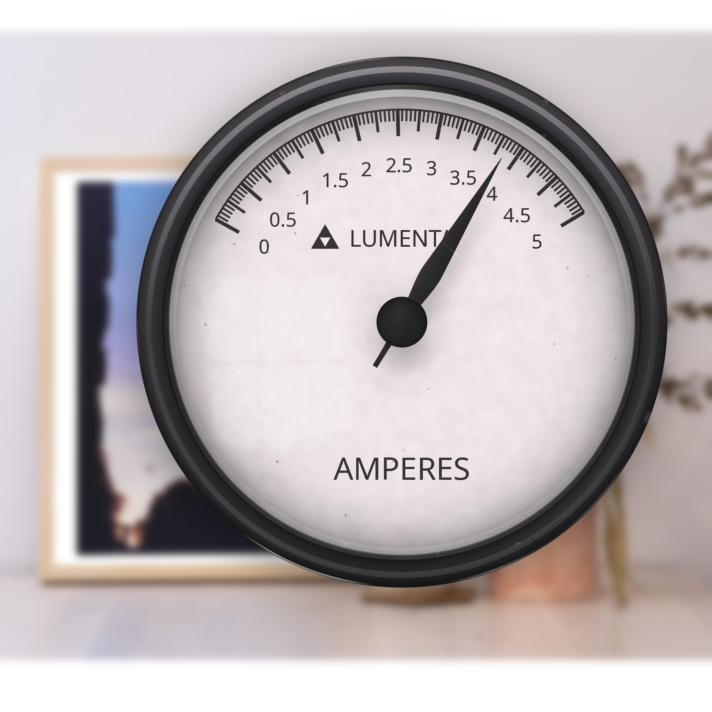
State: 3.85 (A)
